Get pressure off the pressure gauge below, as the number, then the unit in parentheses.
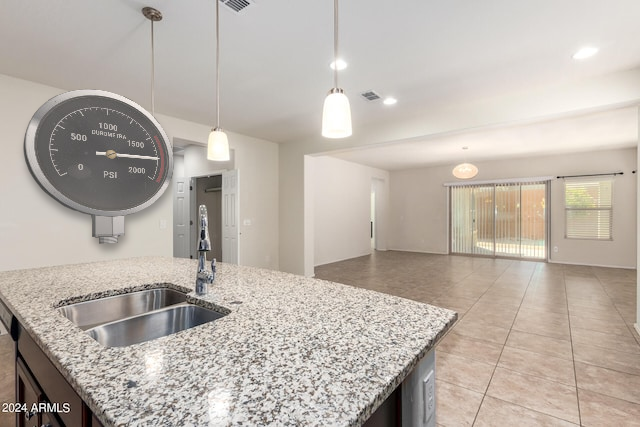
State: 1750 (psi)
